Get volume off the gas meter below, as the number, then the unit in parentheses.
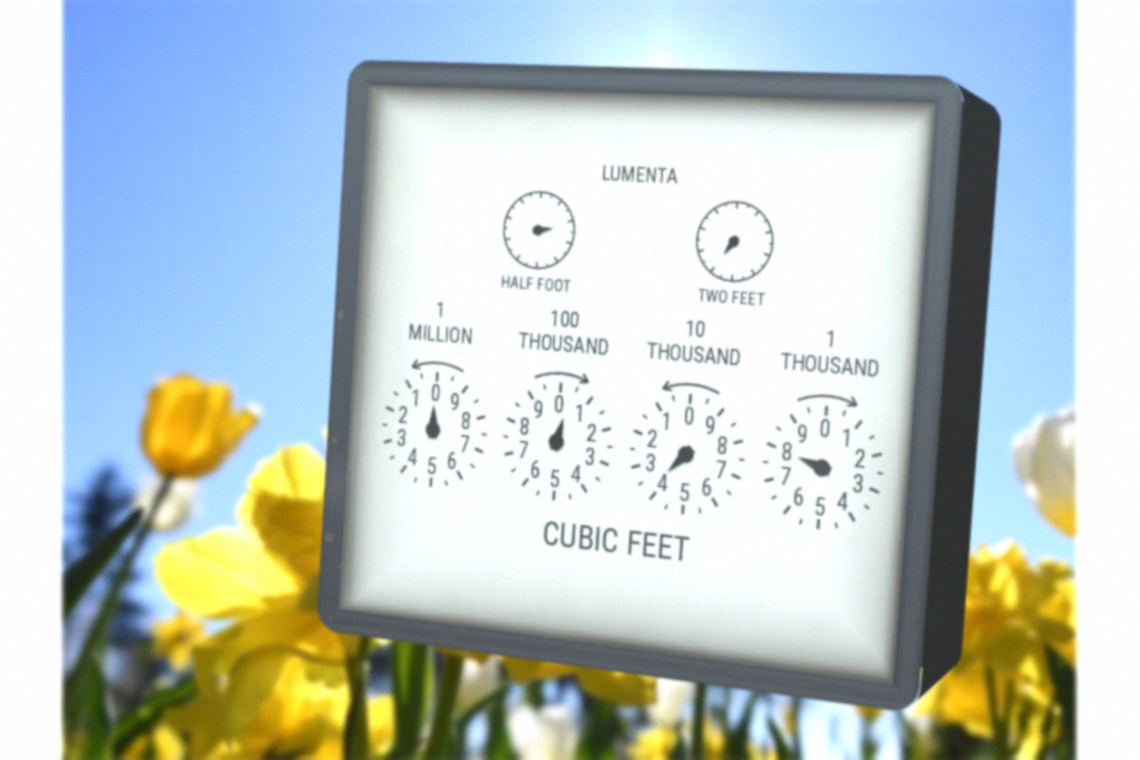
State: 3800 (ft³)
